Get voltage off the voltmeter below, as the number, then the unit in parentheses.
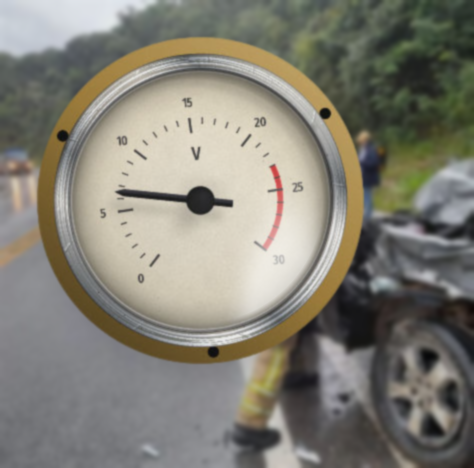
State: 6.5 (V)
